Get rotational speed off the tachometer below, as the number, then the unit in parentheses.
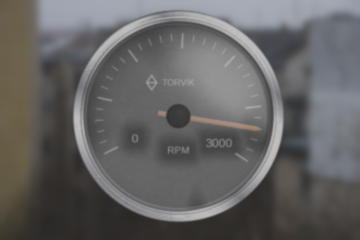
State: 2700 (rpm)
